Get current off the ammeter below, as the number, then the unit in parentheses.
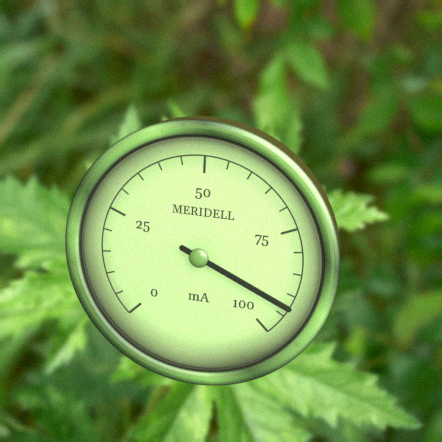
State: 92.5 (mA)
